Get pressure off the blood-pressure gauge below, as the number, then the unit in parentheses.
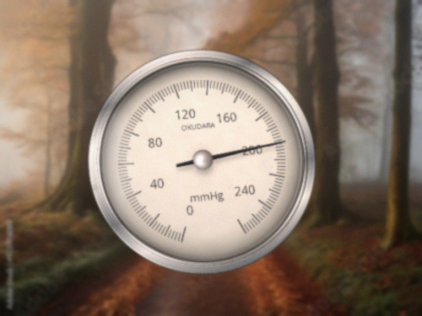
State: 200 (mmHg)
